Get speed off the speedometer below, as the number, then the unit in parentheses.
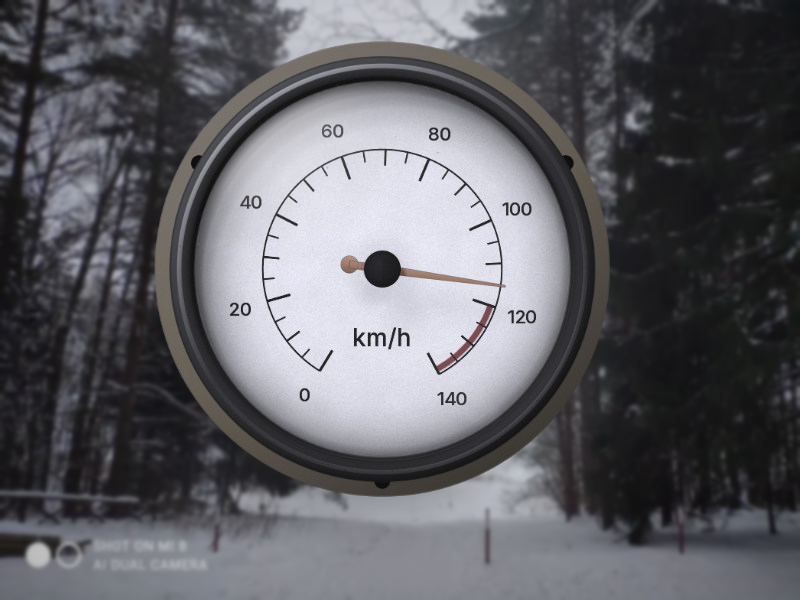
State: 115 (km/h)
